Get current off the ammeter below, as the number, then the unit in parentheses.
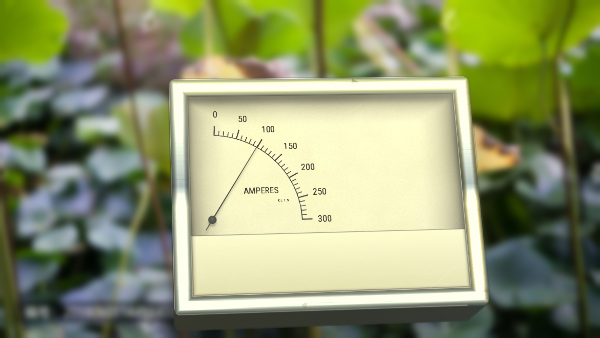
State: 100 (A)
